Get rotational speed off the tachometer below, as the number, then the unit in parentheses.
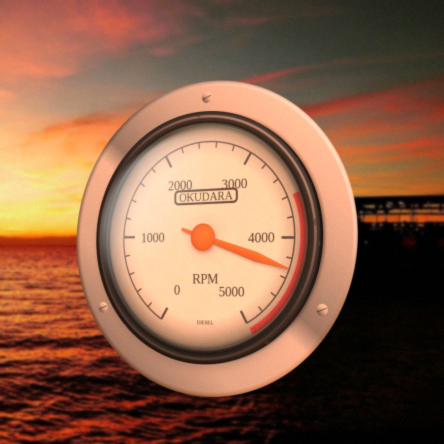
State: 4300 (rpm)
